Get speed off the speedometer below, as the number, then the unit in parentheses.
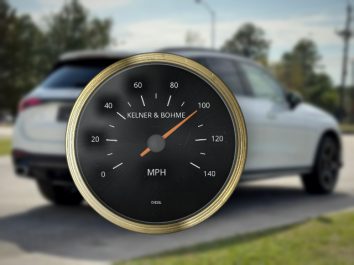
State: 100 (mph)
